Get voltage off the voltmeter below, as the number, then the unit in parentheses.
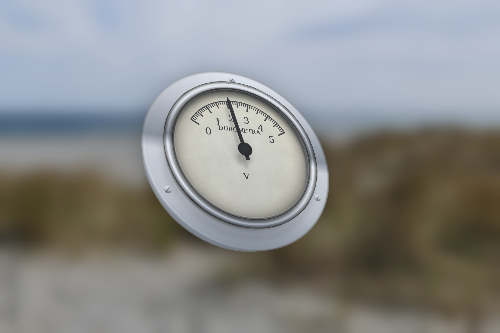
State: 2 (V)
